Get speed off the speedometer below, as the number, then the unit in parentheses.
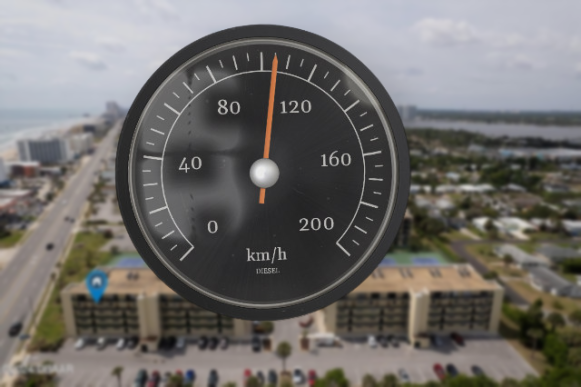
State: 105 (km/h)
